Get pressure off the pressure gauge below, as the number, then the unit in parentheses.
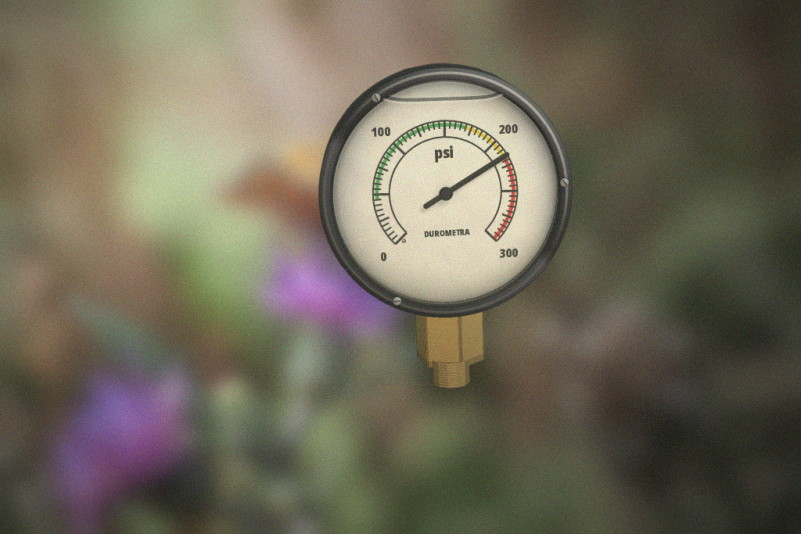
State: 215 (psi)
